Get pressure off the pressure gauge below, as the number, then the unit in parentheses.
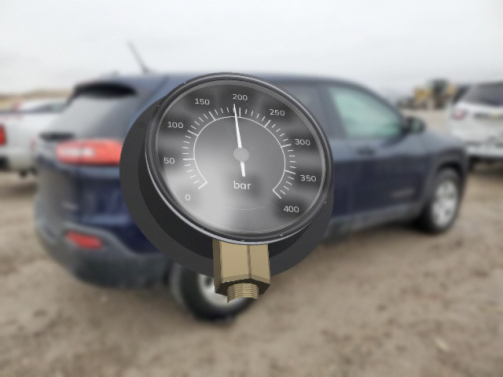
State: 190 (bar)
